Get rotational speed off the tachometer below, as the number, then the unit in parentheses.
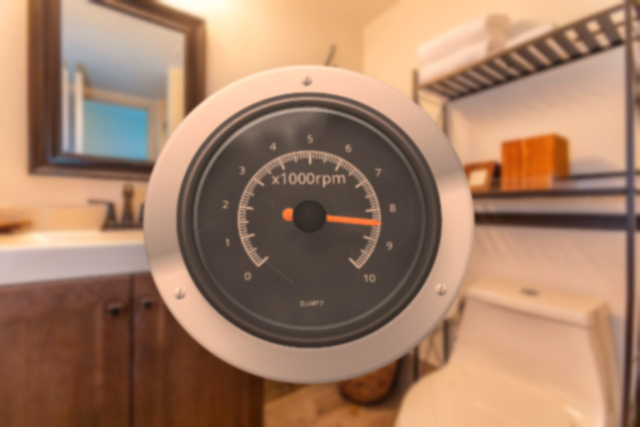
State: 8500 (rpm)
